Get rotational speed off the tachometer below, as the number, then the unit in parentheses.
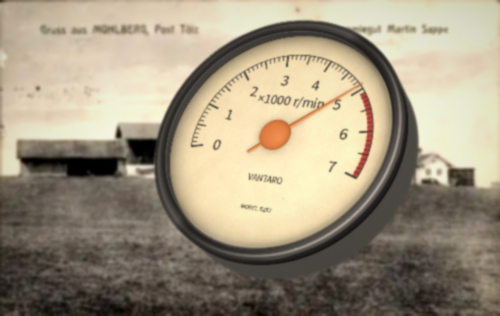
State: 5000 (rpm)
